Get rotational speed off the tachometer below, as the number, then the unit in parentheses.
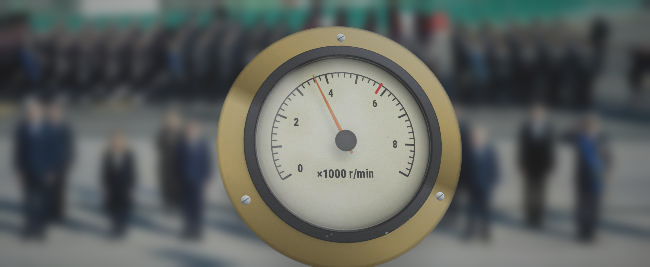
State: 3600 (rpm)
